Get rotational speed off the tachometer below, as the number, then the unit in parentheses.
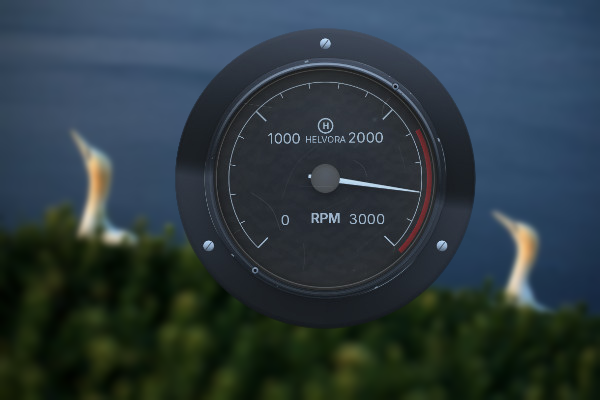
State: 2600 (rpm)
